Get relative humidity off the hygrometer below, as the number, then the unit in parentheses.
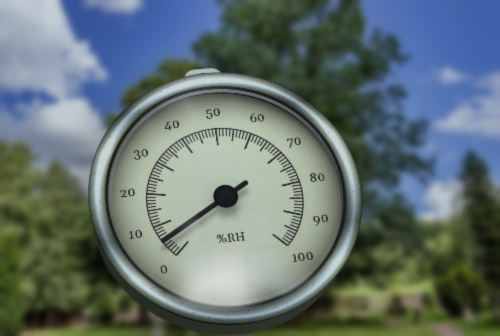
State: 5 (%)
